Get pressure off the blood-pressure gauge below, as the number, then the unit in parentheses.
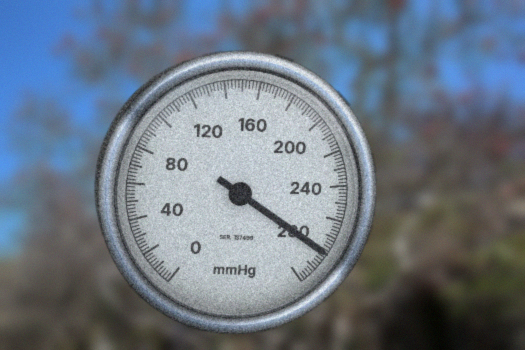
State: 280 (mmHg)
